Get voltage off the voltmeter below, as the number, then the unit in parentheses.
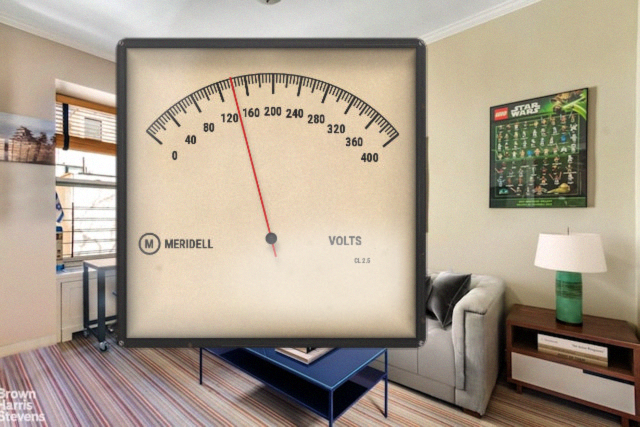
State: 140 (V)
